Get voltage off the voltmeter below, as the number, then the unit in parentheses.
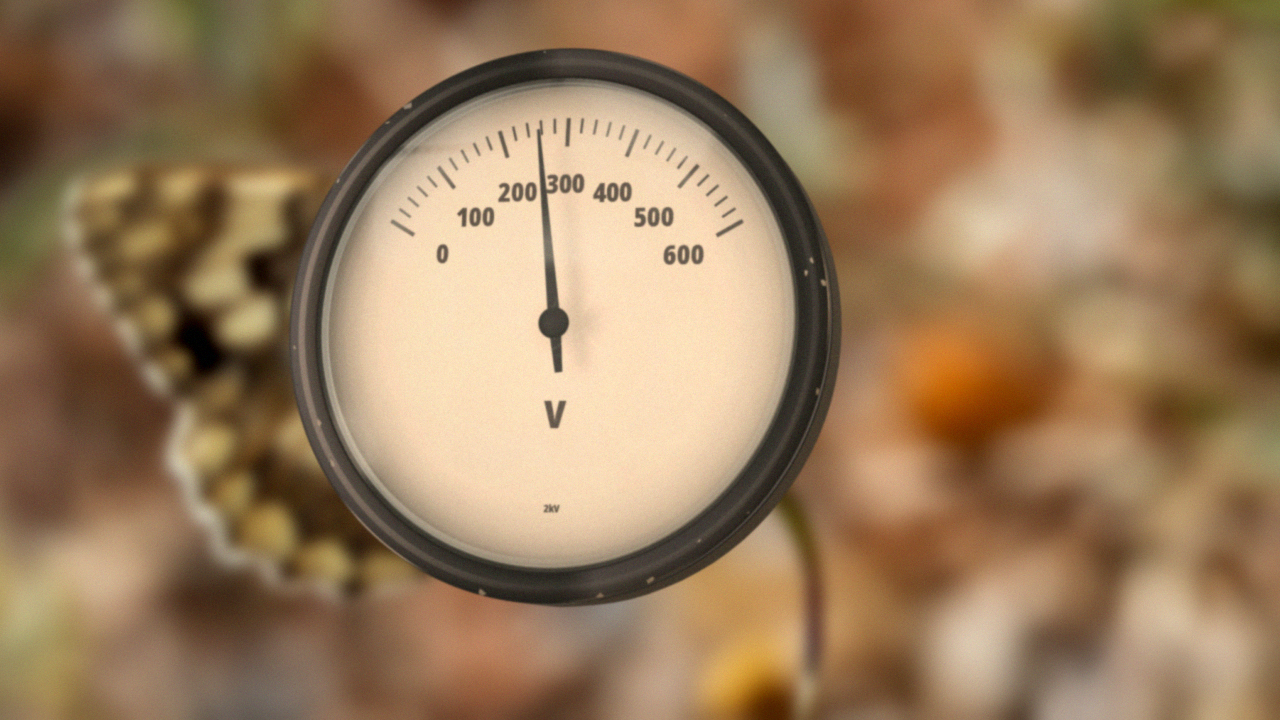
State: 260 (V)
